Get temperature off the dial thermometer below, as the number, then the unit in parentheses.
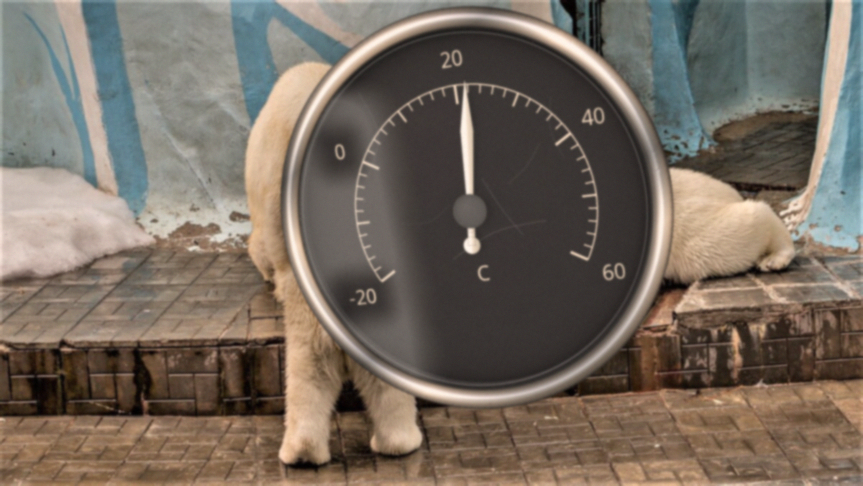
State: 22 (°C)
